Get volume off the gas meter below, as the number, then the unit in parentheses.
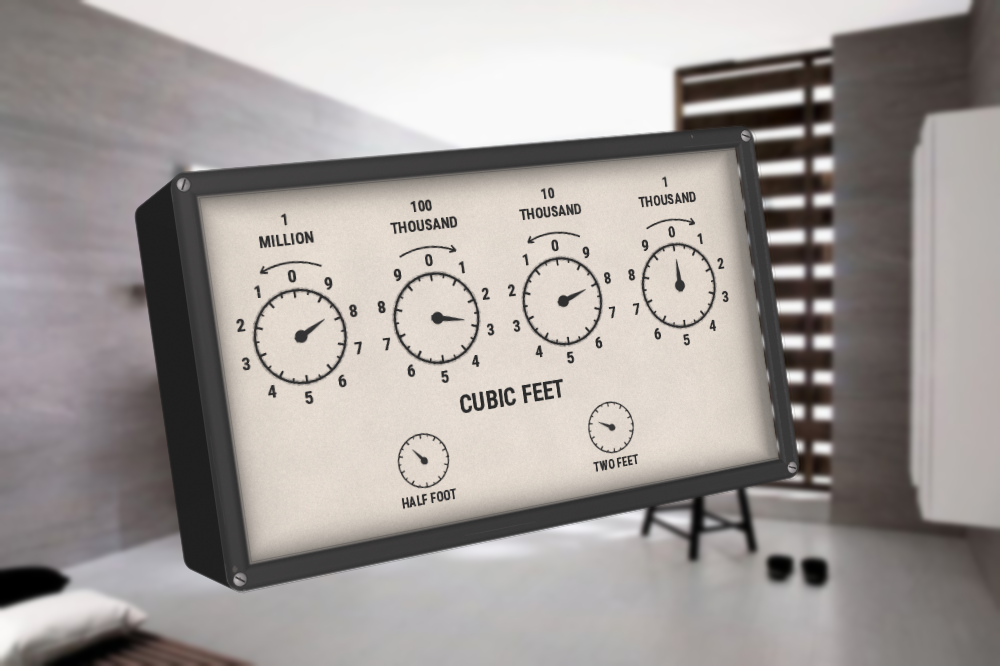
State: 828000 (ft³)
